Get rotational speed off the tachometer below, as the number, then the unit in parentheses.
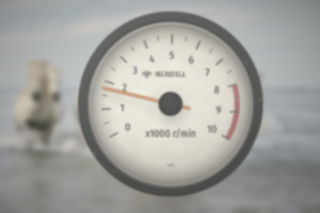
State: 1750 (rpm)
